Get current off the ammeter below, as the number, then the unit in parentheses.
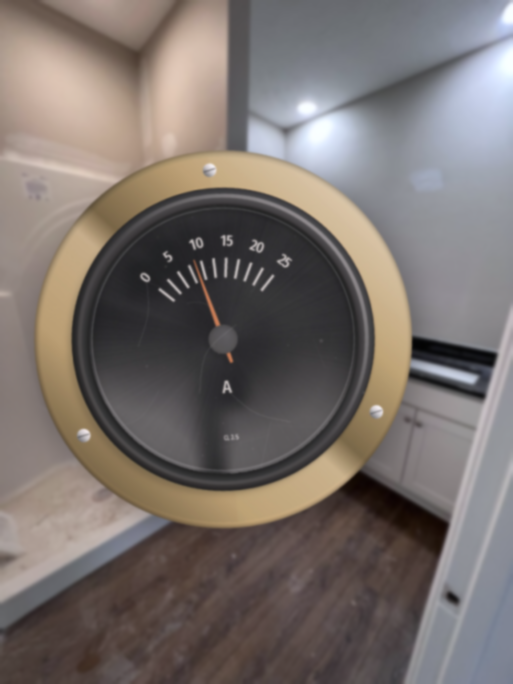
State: 8.75 (A)
